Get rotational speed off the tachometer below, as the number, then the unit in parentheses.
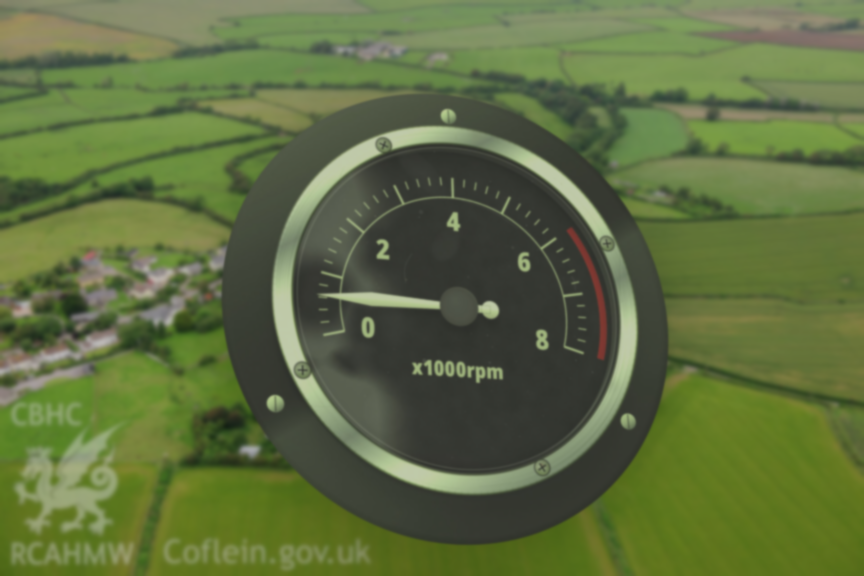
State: 600 (rpm)
